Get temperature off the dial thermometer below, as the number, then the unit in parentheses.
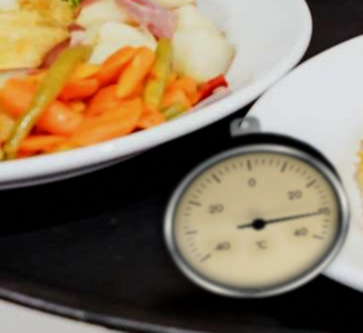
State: 30 (°C)
